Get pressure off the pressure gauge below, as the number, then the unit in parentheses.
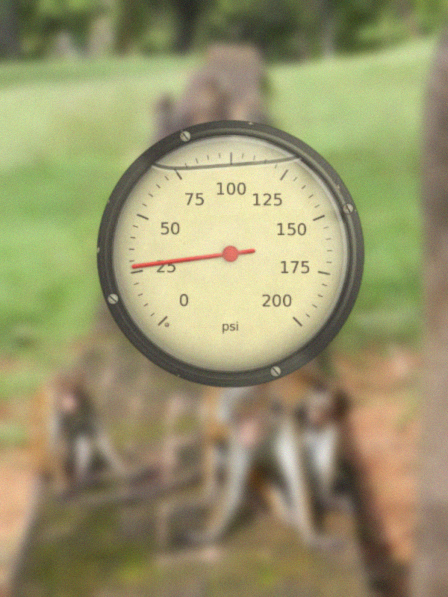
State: 27.5 (psi)
